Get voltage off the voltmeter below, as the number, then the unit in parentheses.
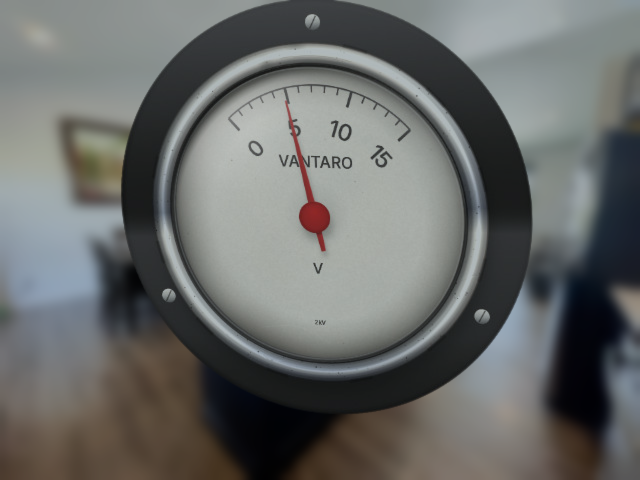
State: 5 (V)
